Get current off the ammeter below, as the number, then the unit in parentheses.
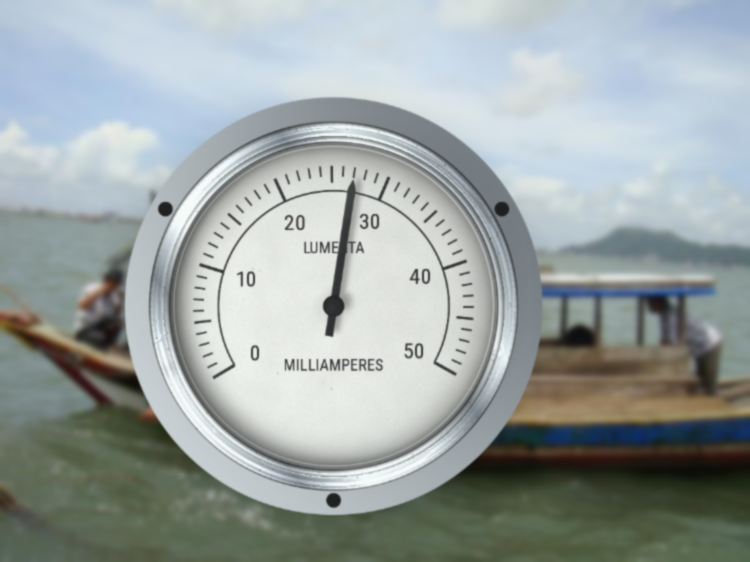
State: 27 (mA)
